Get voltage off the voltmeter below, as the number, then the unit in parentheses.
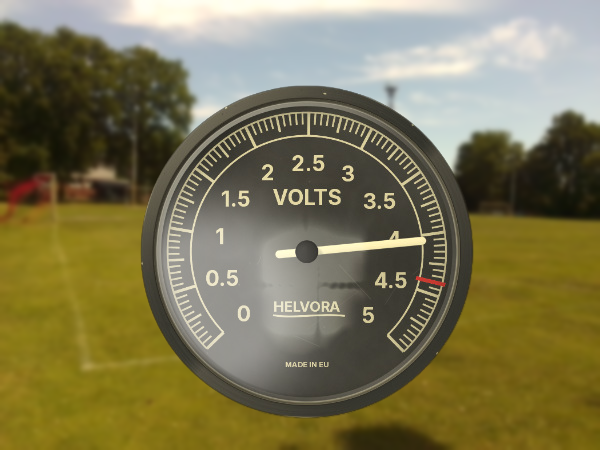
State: 4.05 (V)
